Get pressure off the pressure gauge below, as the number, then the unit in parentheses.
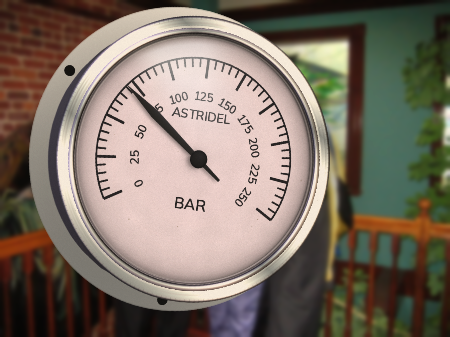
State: 70 (bar)
